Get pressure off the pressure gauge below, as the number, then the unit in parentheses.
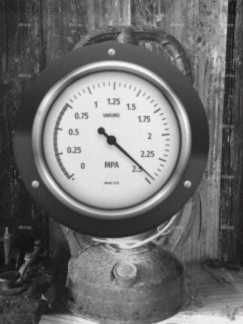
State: 2.45 (MPa)
